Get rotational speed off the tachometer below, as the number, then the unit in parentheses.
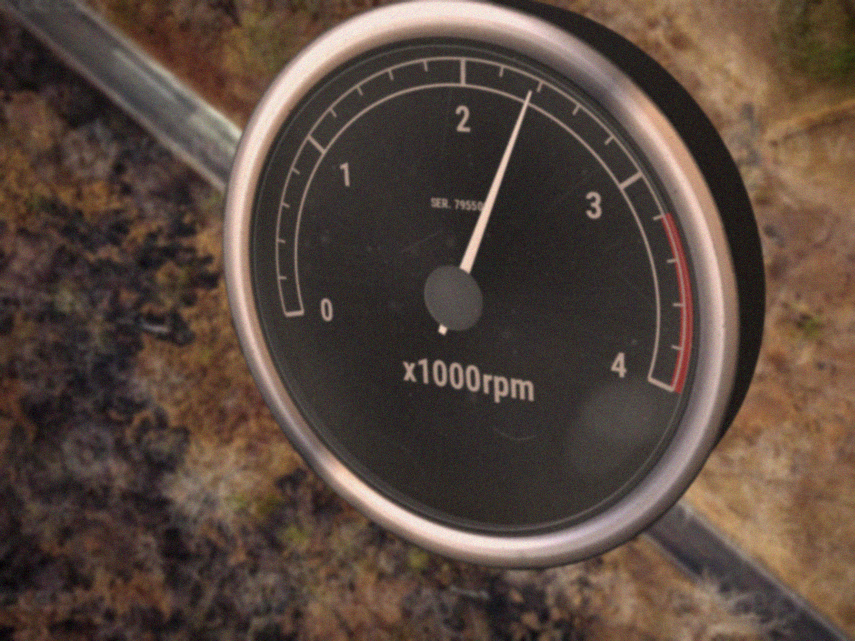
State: 2400 (rpm)
